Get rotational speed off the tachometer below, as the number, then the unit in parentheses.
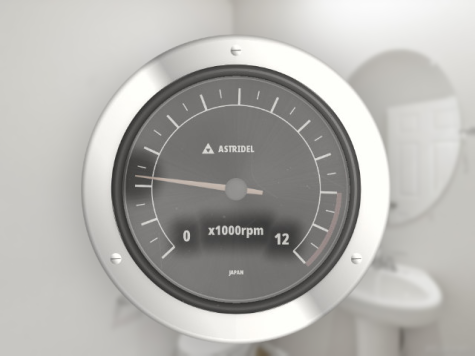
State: 2250 (rpm)
